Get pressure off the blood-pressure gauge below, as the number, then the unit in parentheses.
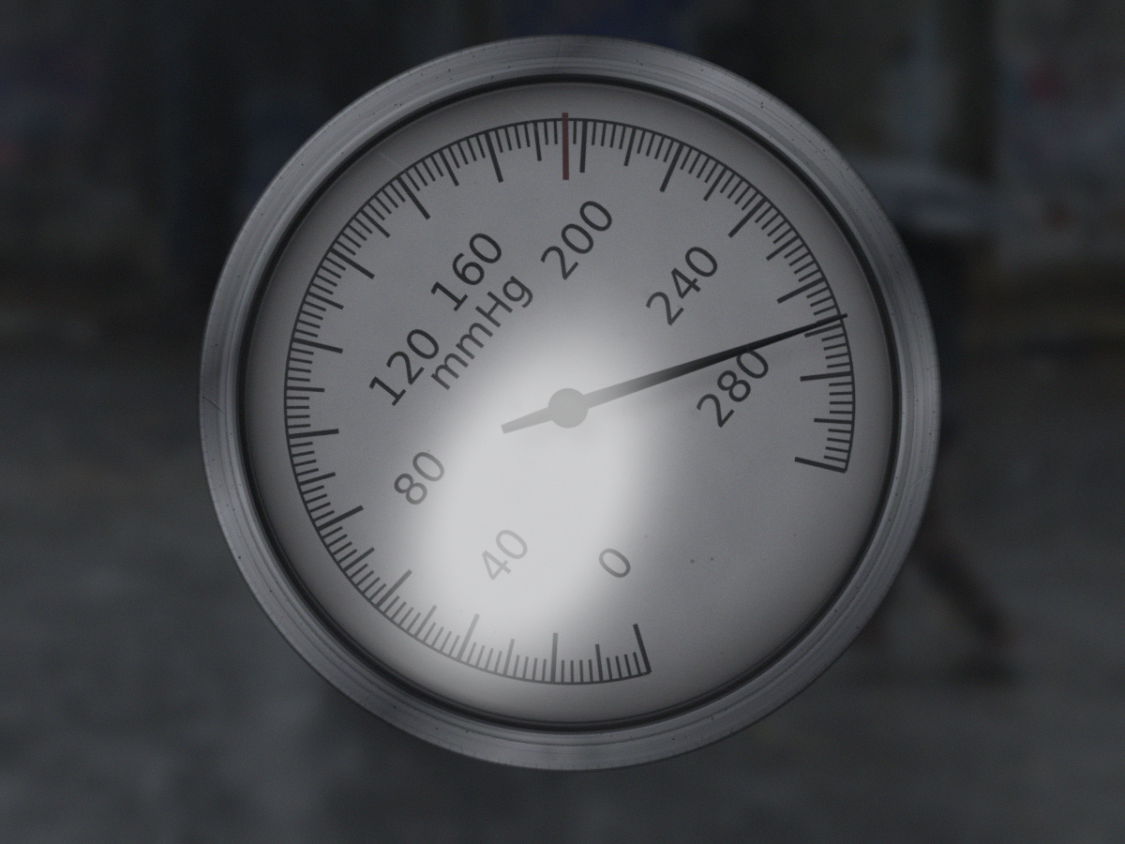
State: 268 (mmHg)
